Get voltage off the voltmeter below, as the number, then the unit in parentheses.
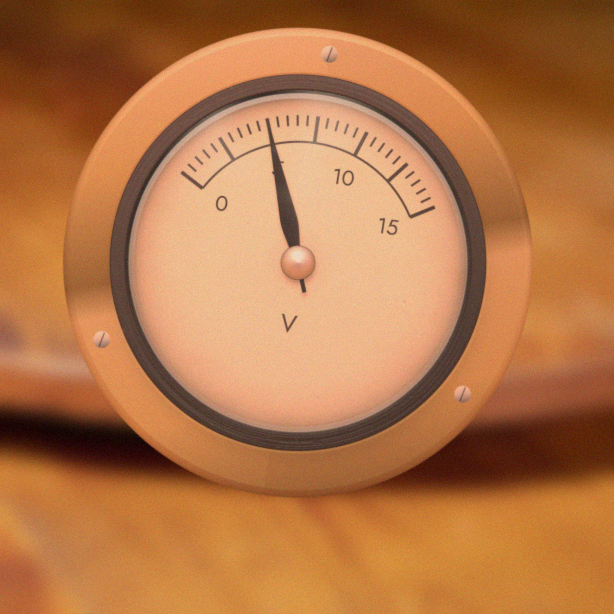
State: 5 (V)
